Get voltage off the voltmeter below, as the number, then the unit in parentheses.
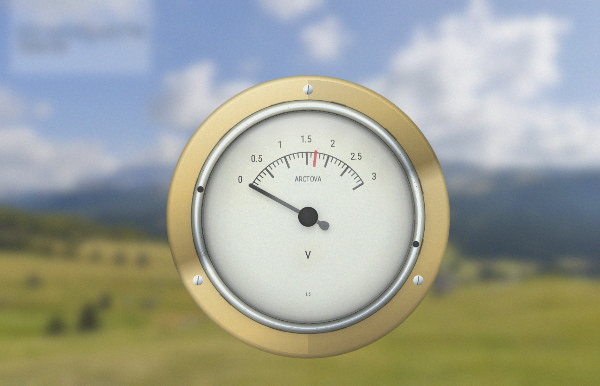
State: 0 (V)
